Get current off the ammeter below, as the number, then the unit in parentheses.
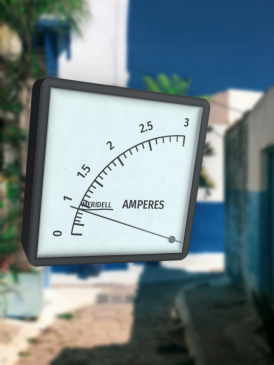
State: 0.9 (A)
